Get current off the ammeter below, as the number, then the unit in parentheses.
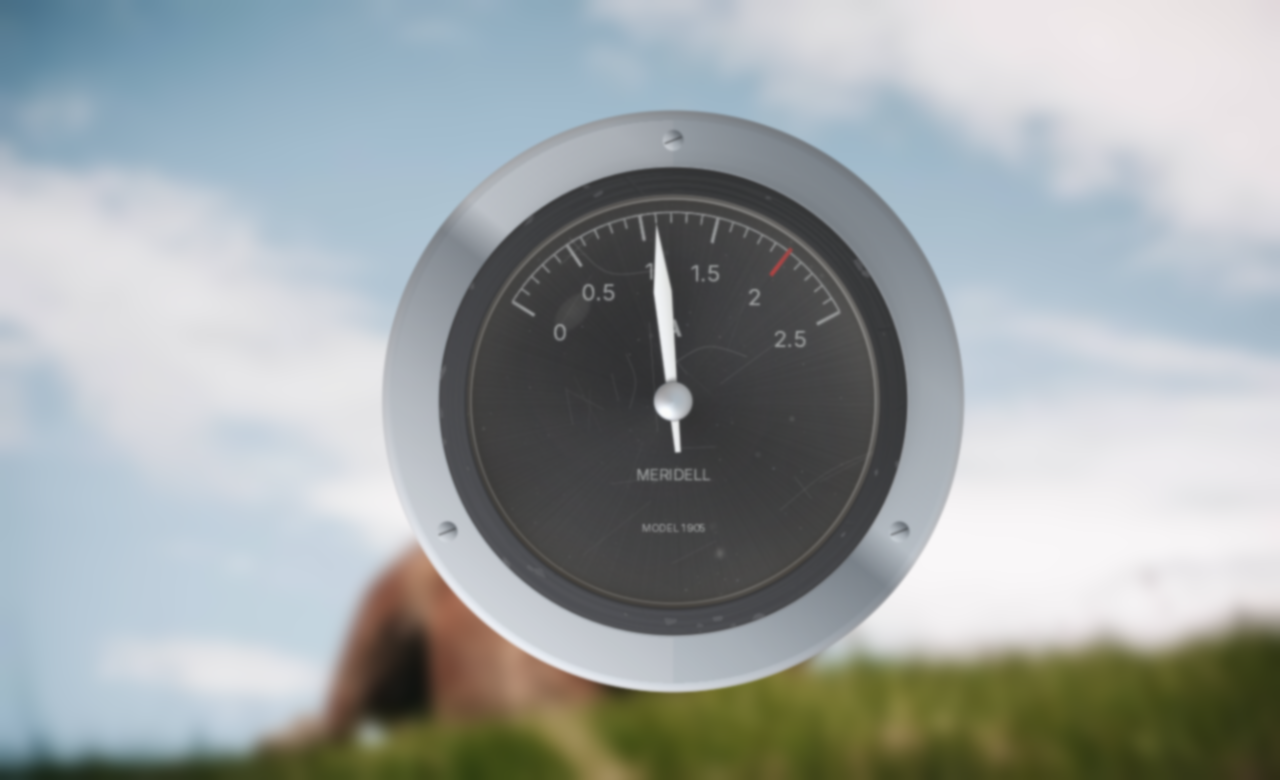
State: 1.1 (A)
